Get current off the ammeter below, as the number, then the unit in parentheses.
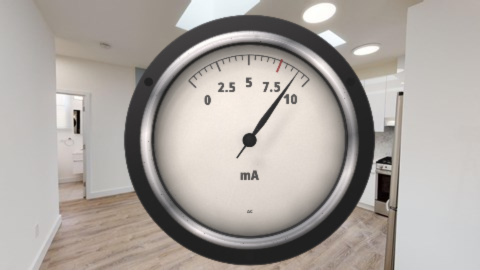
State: 9 (mA)
